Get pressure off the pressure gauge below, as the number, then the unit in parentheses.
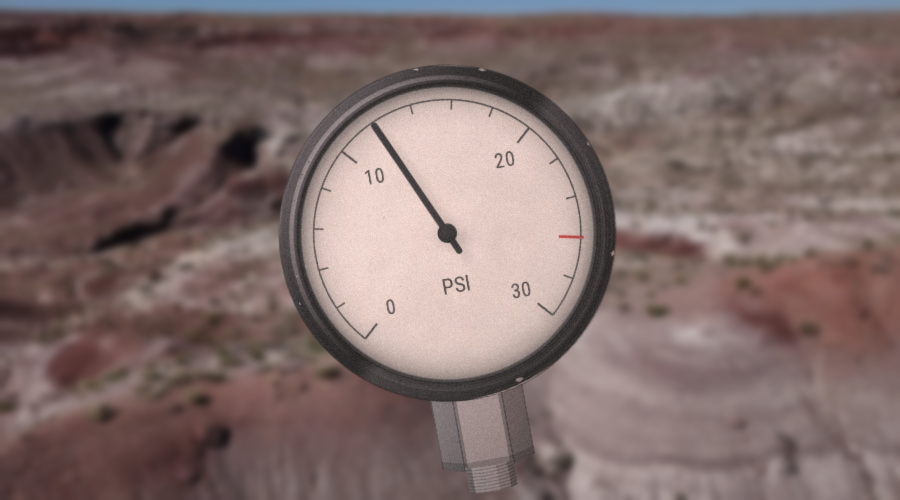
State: 12 (psi)
